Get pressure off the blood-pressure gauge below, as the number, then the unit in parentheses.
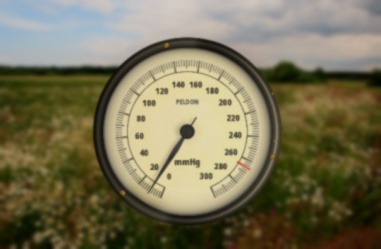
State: 10 (mmHg)
